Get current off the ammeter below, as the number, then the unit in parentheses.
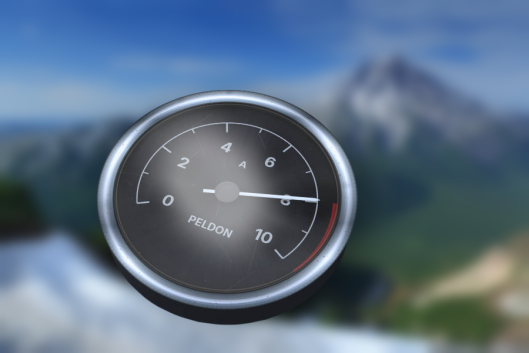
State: 8 (A)
